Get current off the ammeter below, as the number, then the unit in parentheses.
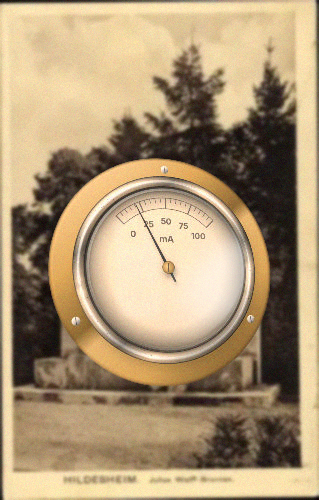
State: 20 (mA)
